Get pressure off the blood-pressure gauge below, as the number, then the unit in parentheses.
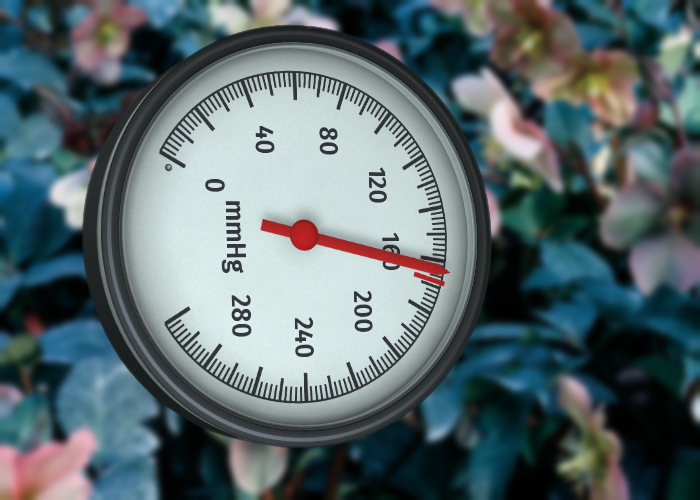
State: 164 (mmHg)
